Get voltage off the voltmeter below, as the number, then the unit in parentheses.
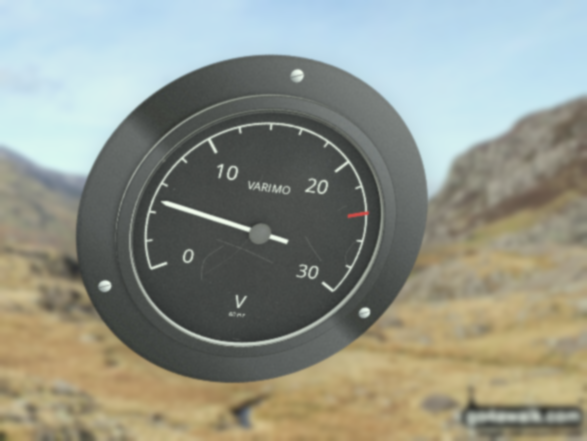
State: 5 (V)
